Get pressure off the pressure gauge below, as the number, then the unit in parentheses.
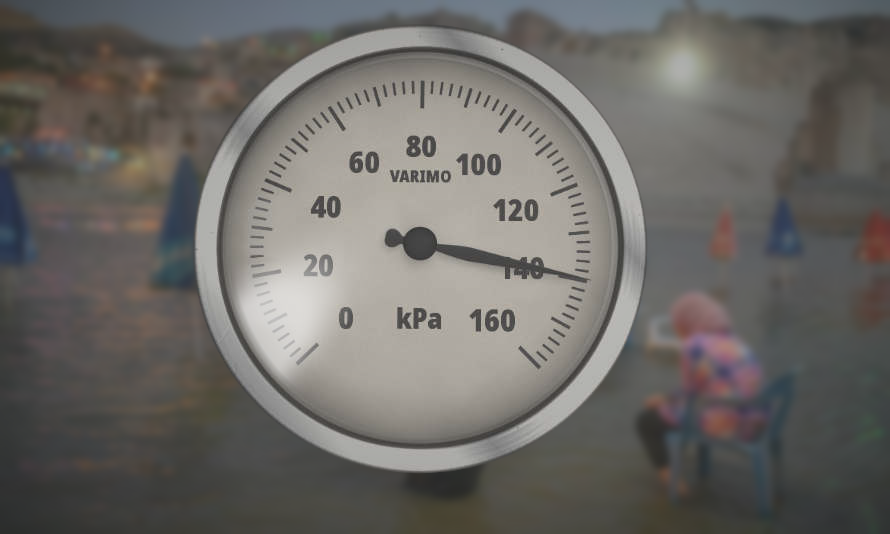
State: 140 (kPa)
